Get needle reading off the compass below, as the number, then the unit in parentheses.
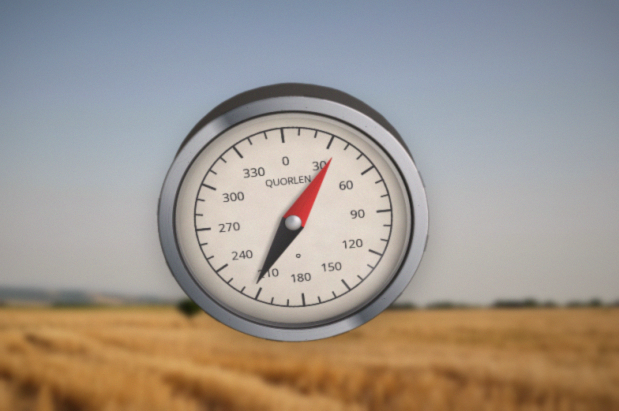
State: 35 (°)
